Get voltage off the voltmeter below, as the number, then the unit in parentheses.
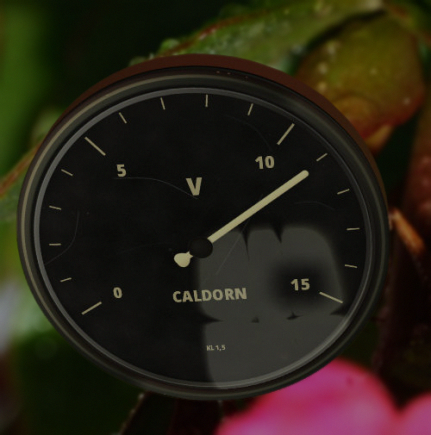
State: 11 (V)
